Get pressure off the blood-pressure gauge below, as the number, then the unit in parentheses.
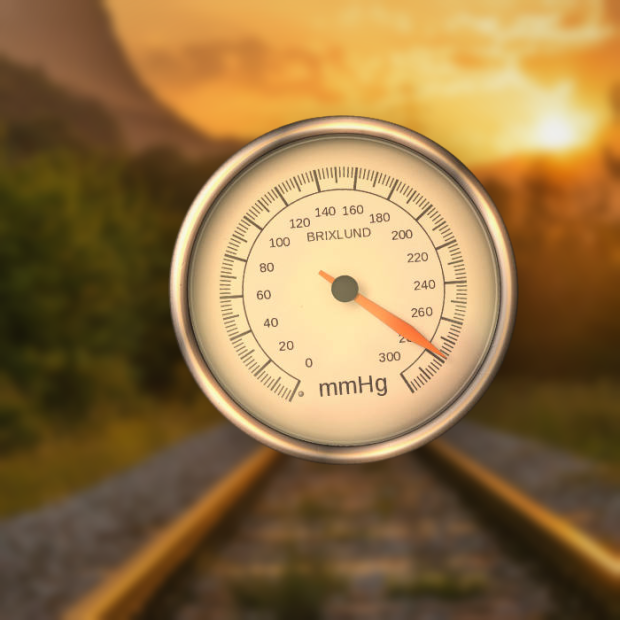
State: 278 (mmHg)
